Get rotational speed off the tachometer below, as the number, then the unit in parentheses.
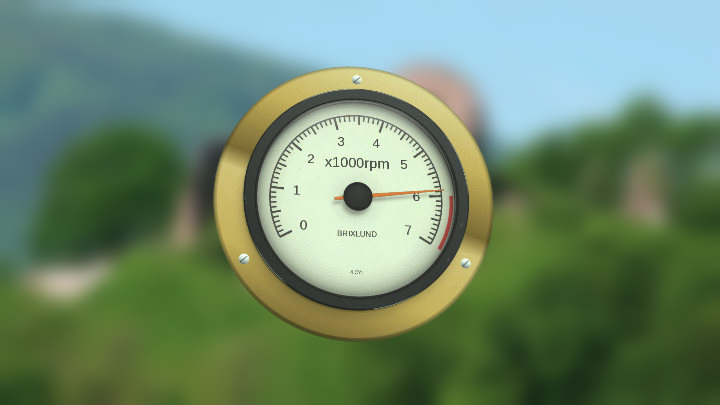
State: 5900 (rpm)
